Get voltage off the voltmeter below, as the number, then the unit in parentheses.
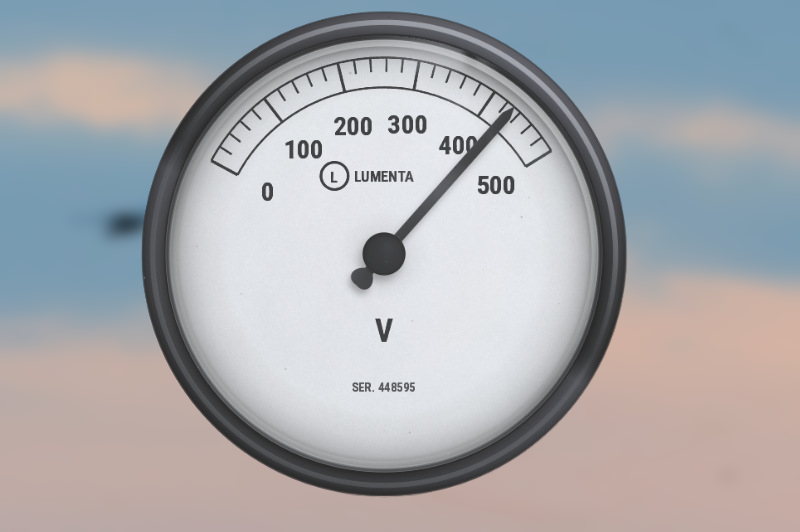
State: 430 (V)
